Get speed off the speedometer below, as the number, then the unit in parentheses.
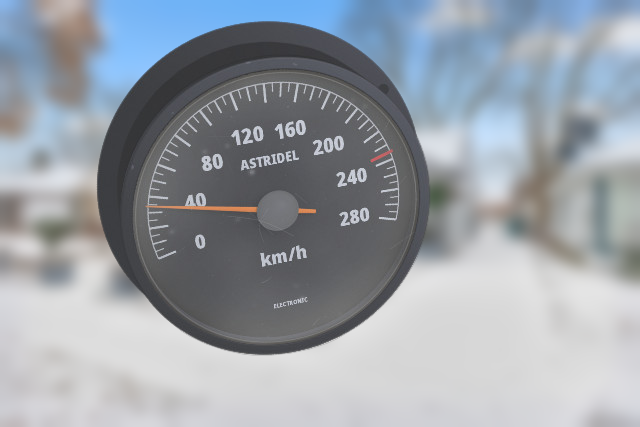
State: 35 (km/h)
